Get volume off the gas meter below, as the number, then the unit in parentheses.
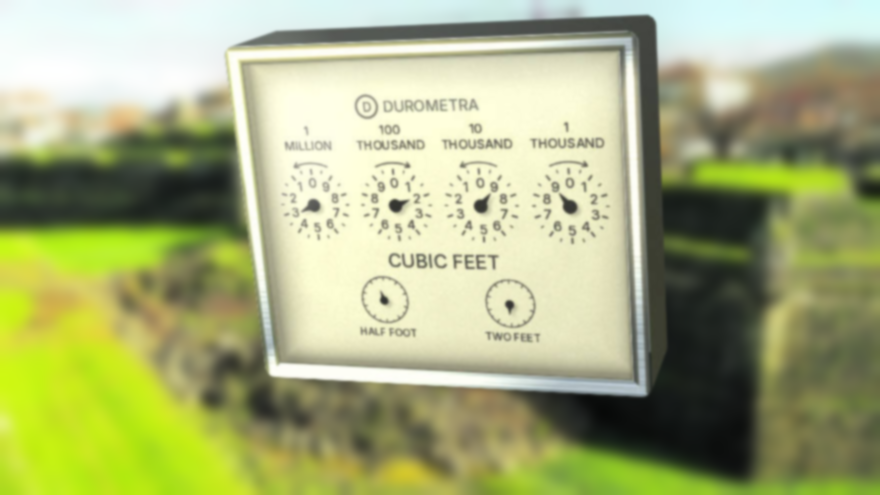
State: 318900 (ft³)
